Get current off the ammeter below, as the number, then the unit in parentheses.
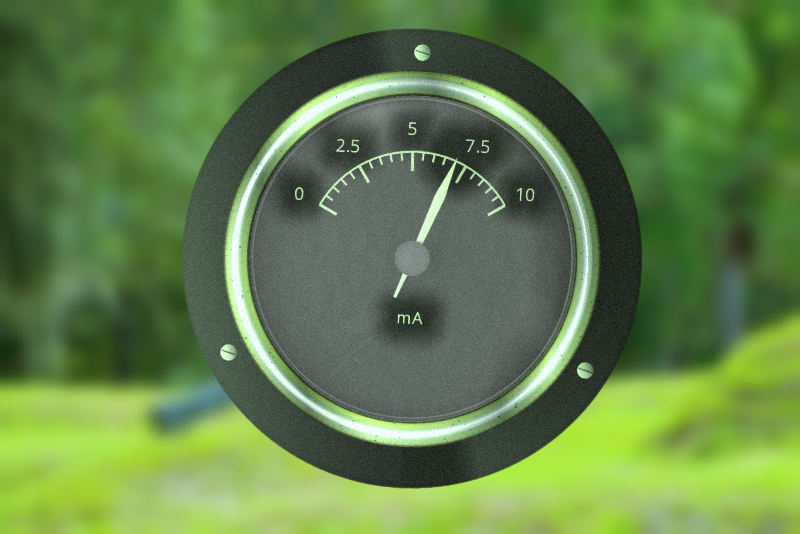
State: 7 (mA)
